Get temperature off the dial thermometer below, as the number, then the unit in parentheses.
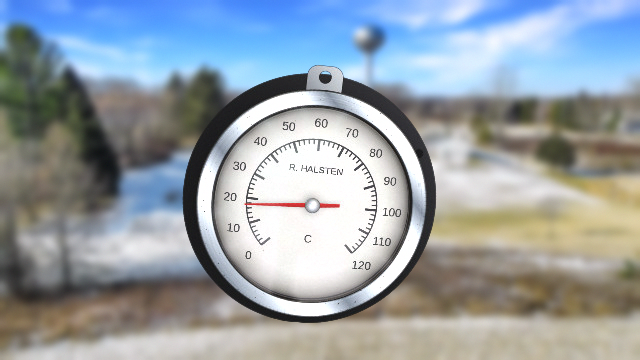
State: 18 (°C)
